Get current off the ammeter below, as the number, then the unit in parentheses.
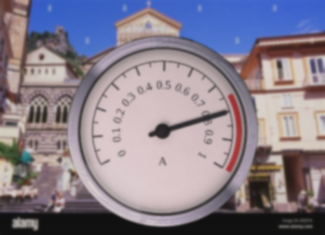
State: 0.8 (A)
